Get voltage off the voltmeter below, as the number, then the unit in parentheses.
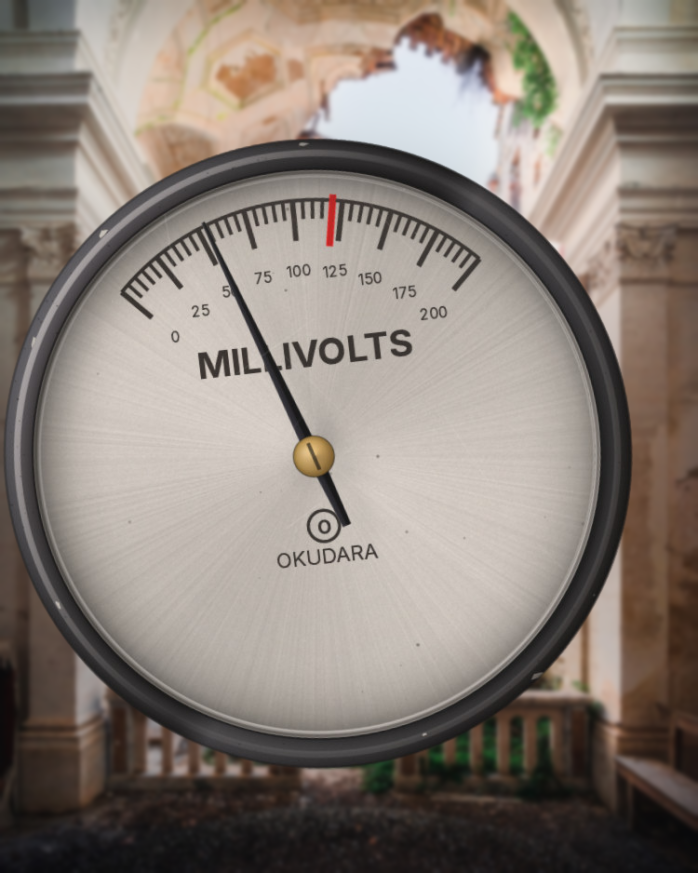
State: 55 (mV)
